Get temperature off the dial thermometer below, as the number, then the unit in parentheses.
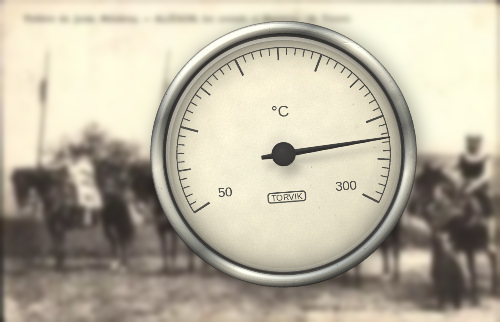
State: 262.5 (°C)
